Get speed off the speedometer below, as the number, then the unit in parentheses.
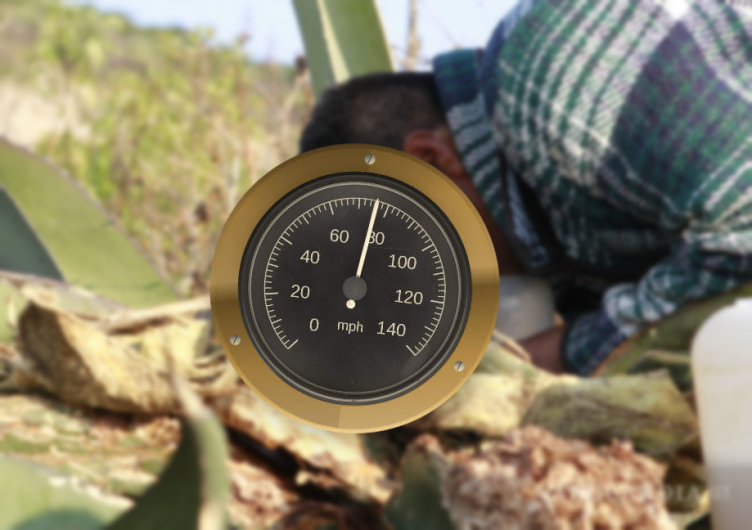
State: 76 (mph)
